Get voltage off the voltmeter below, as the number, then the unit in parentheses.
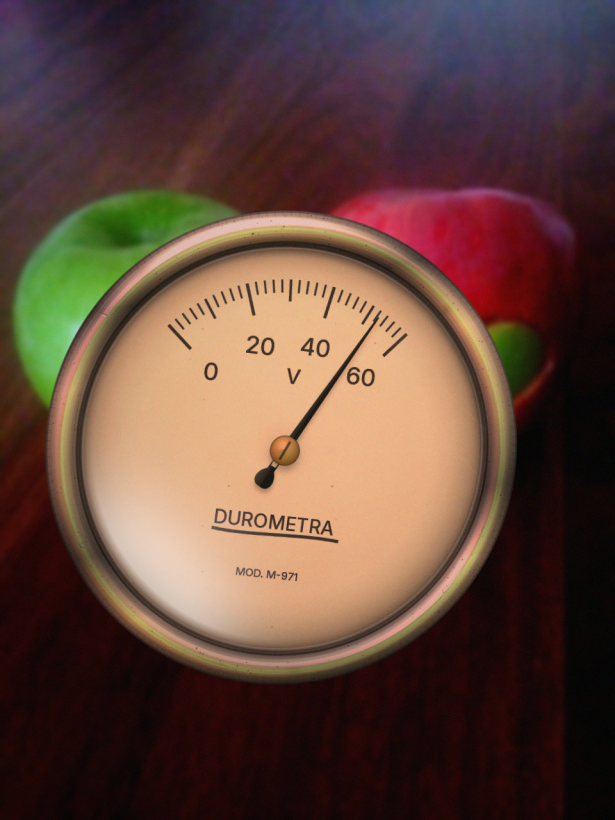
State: 52 (V)
